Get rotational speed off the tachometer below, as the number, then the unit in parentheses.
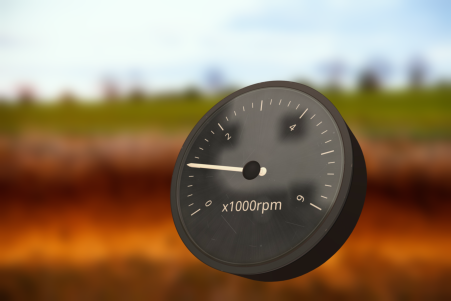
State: 1000 (rpm)
